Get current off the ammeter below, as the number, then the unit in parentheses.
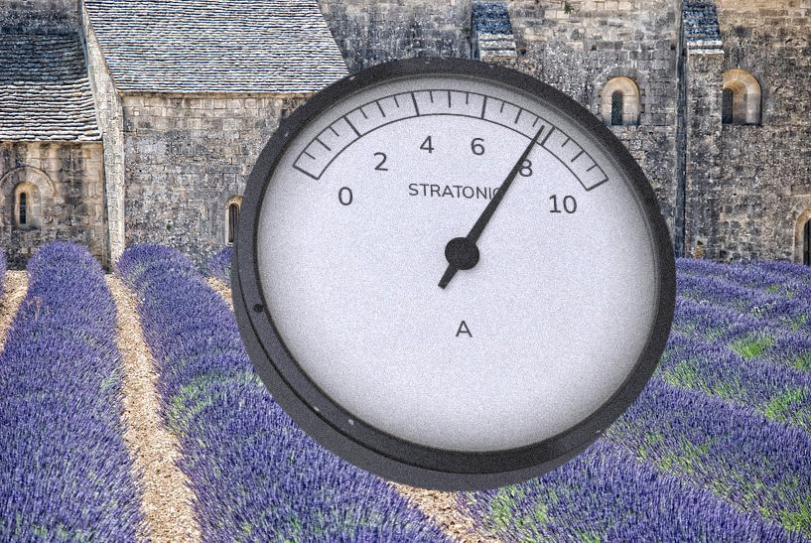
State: 7.75 (A)
